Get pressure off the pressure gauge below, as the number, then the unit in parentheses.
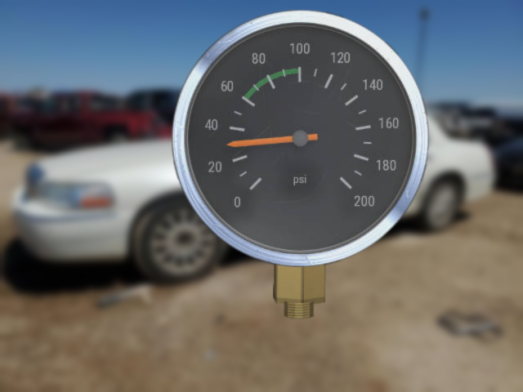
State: 30 (psi)
